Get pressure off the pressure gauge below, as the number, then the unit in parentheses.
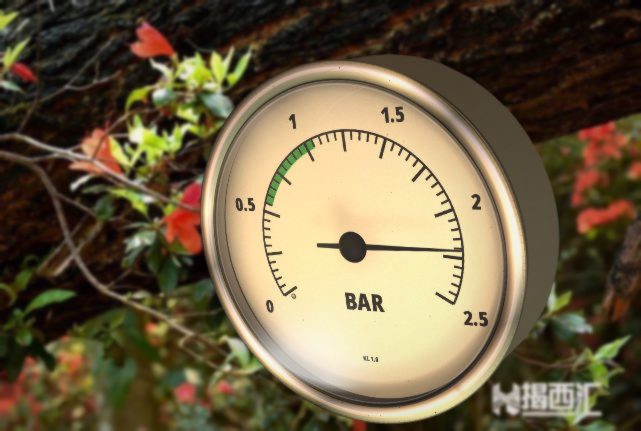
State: 2.2 (bar)
